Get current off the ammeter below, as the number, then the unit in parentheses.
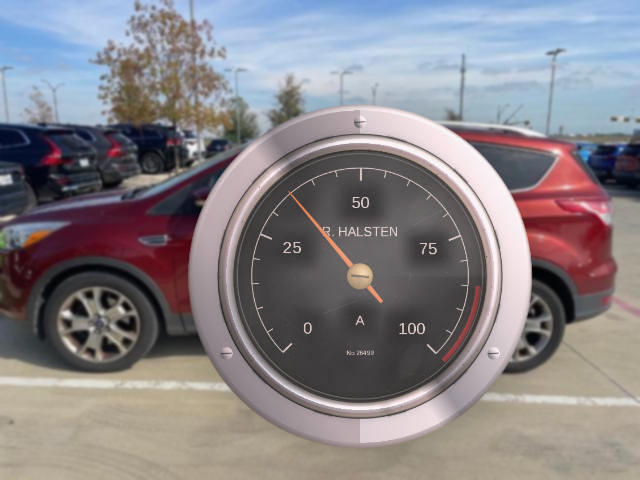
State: 35 (A)
